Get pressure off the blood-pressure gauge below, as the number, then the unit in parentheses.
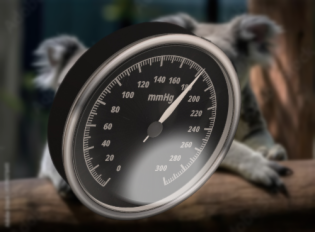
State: 180 (mmHg)
